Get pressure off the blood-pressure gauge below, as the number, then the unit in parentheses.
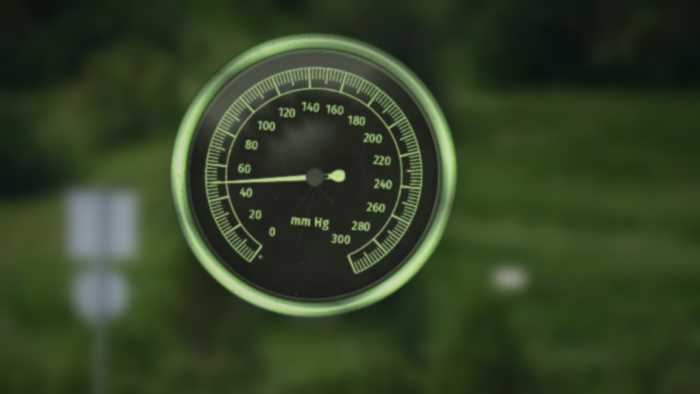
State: 50 (mmHg)
